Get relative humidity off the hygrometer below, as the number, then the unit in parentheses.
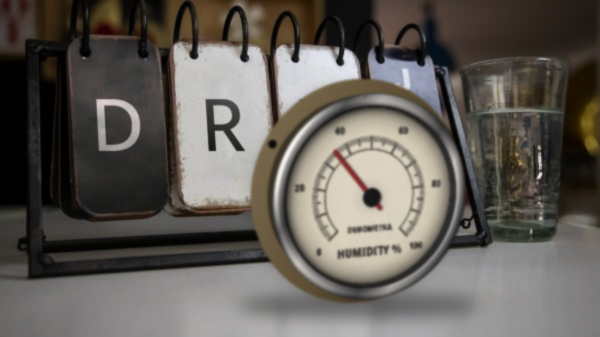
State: 35 (%)
